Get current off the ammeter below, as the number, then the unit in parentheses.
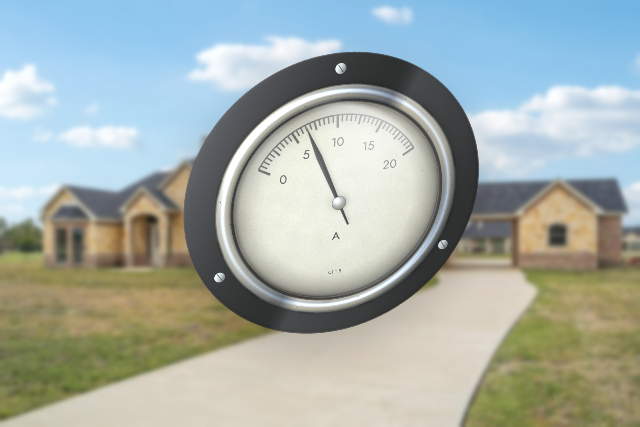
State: 6.5 (A)
